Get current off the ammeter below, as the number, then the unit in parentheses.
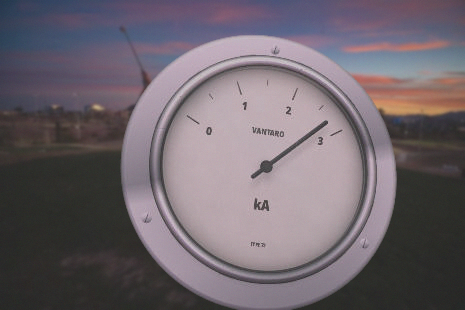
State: 2.75 (kA)
